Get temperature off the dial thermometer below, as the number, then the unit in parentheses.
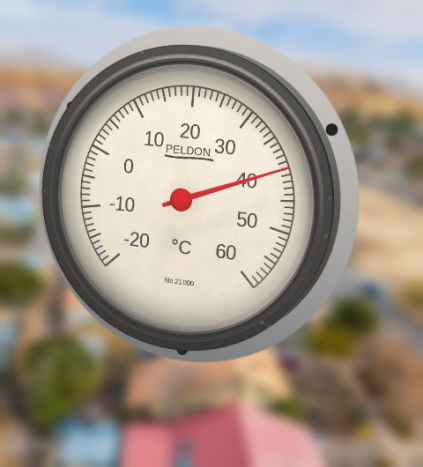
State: 40 (°C)
